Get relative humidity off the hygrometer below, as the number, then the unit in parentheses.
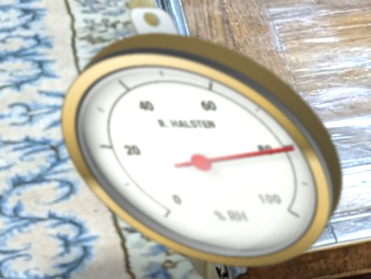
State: 80 (%)
